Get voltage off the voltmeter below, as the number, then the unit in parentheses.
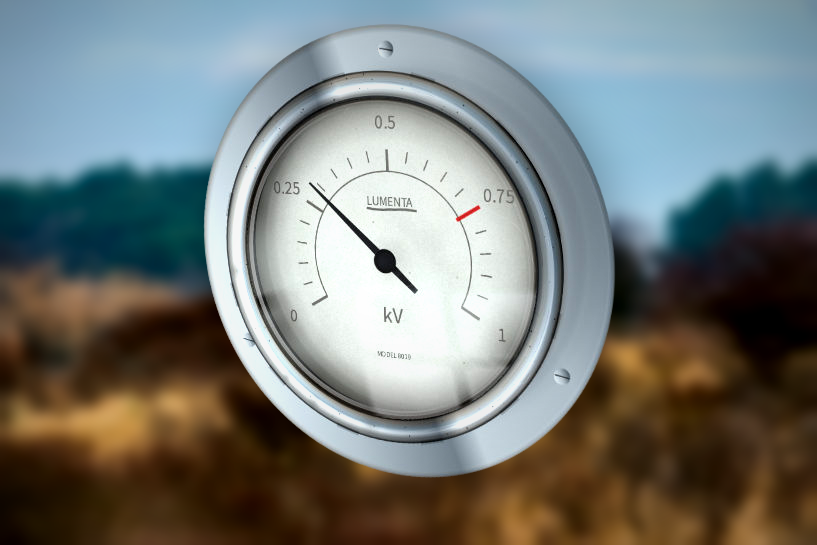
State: 0.3 (kV)
